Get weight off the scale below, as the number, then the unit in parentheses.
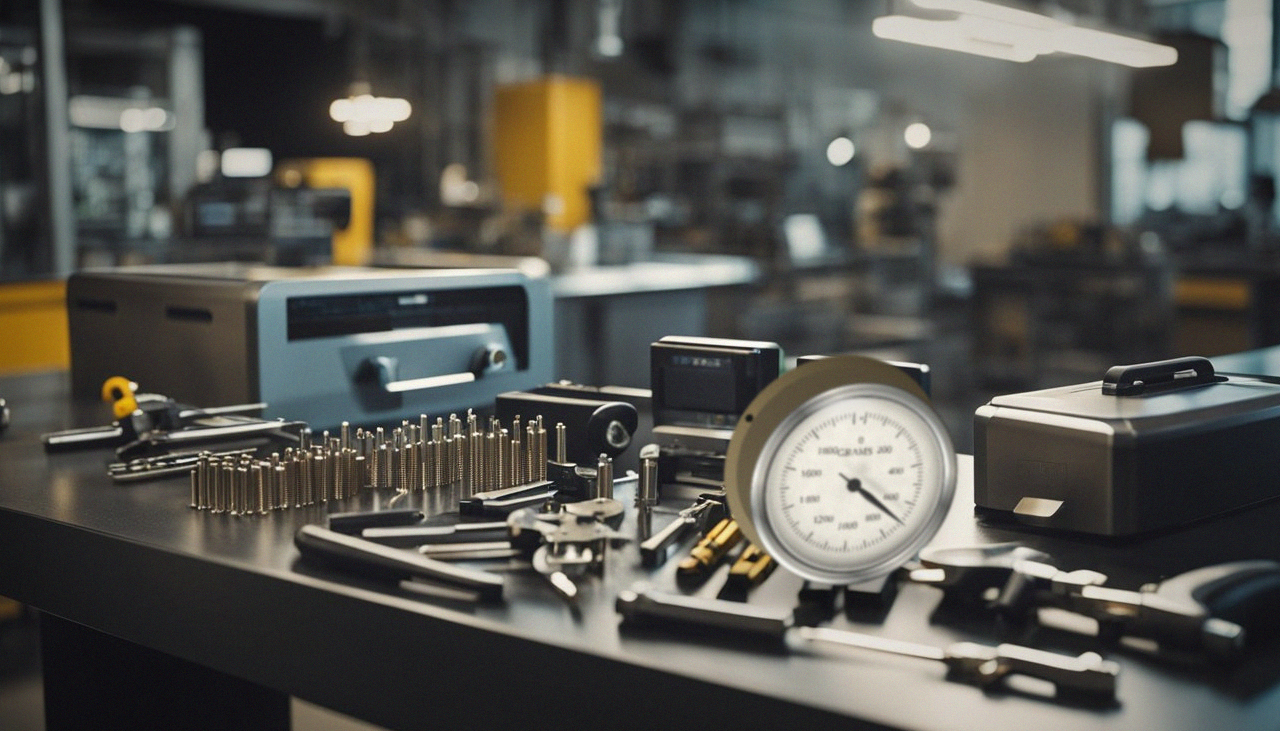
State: 700 (g)
